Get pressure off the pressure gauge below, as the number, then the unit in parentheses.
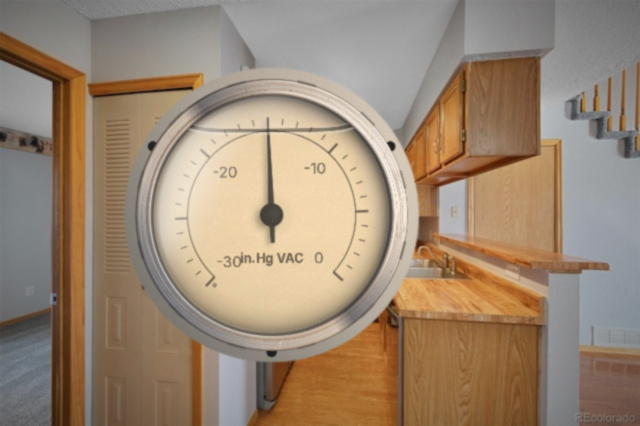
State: -15 (inHg)
